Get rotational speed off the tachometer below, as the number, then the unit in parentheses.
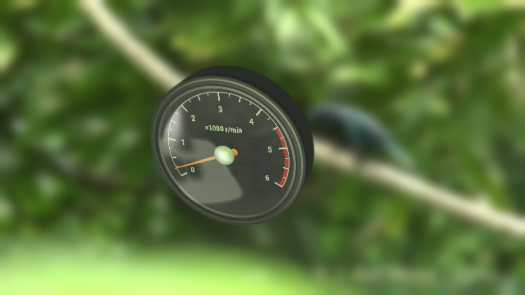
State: 250 (rpm)
